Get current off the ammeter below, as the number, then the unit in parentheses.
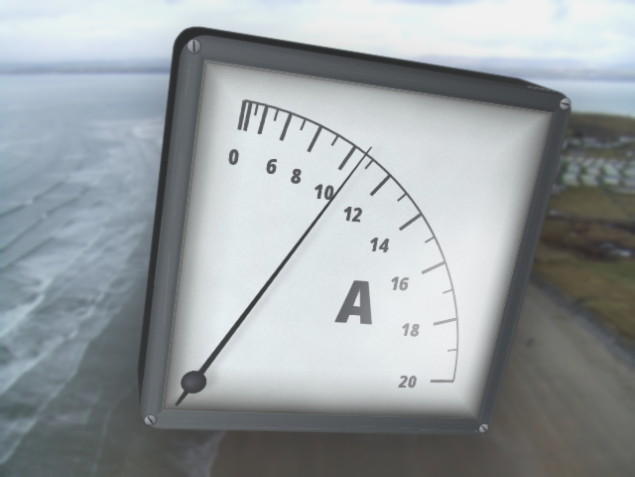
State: 10.5 (A)
